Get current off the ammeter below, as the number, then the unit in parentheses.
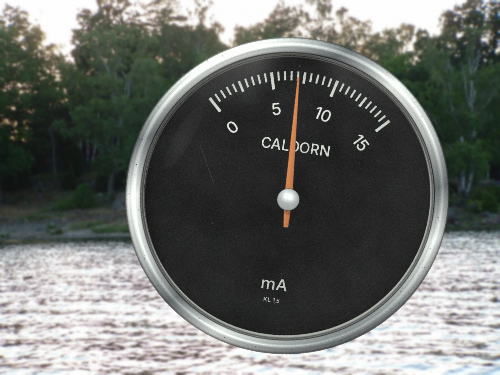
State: 7 (mA)
